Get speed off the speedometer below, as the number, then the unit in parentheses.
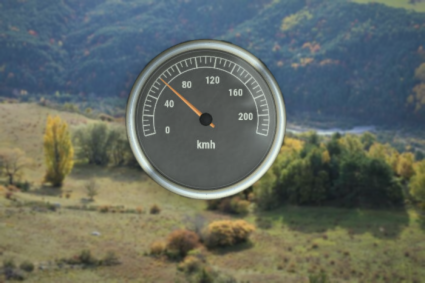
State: 60 (km/h)
